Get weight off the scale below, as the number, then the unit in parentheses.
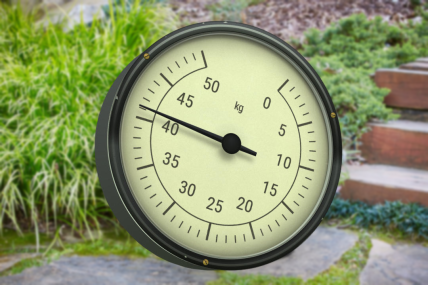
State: 41 (kg)
